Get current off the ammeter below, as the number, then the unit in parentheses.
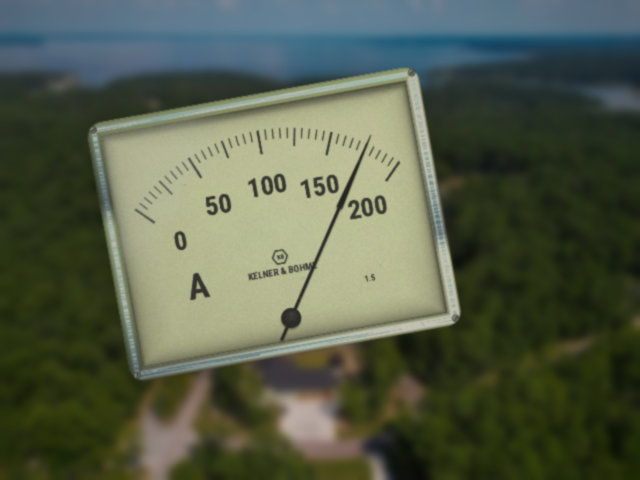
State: 175 (A)
